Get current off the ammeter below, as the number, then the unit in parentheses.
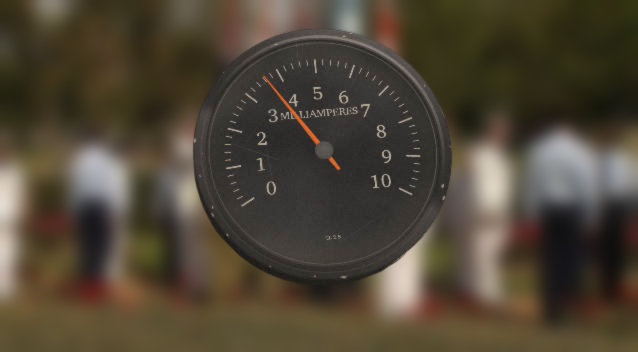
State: 3.6 (mA)
